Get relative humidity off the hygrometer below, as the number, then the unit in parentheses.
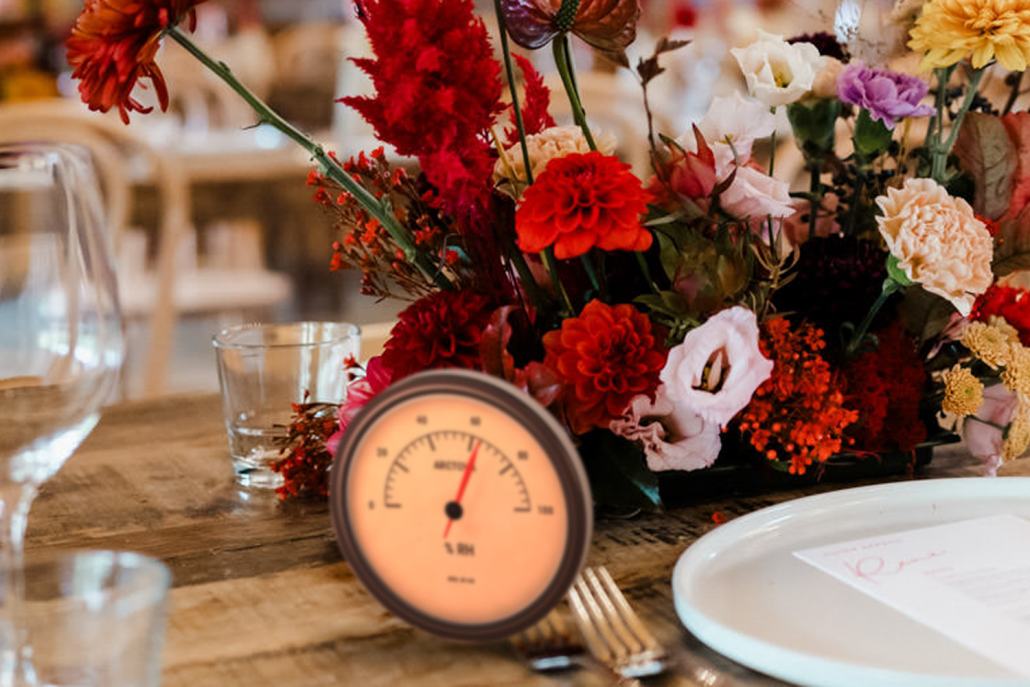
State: 64 (%)
